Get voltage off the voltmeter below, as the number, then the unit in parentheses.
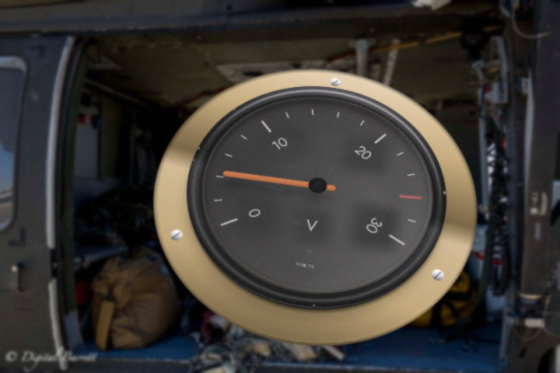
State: 4 (V)
